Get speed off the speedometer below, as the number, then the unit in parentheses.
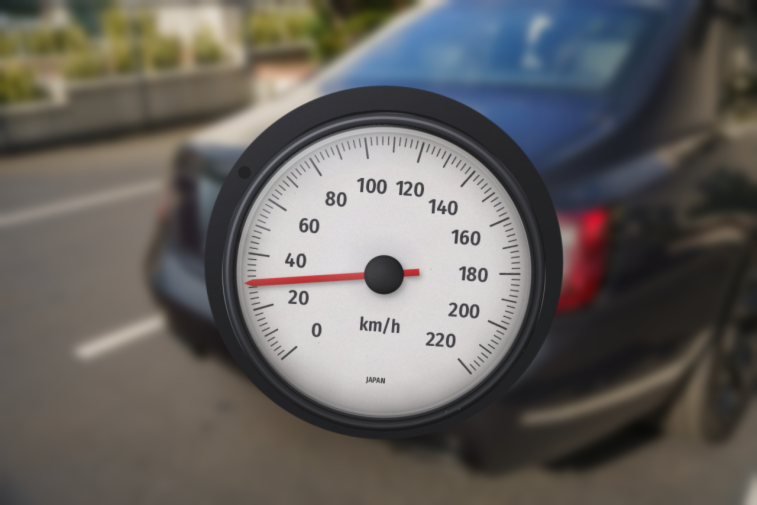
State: 30 (km/h)
